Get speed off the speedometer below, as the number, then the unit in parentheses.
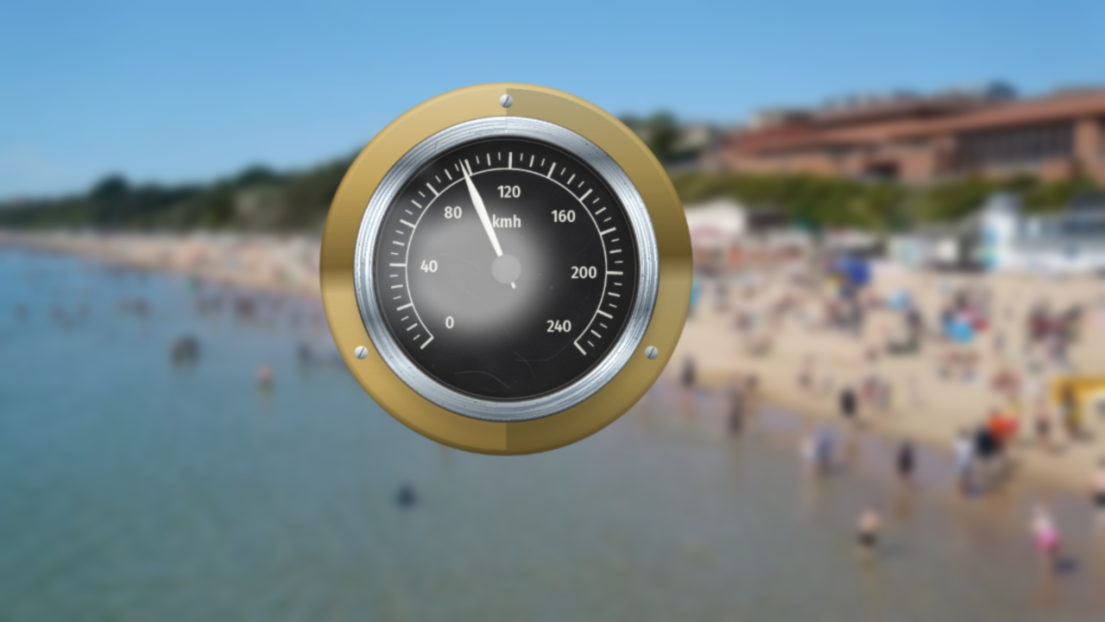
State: 97.5 (km/h)
